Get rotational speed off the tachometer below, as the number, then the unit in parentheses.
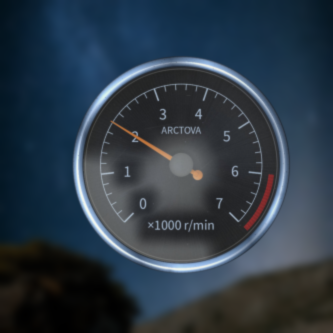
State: 2000 (rpm)
